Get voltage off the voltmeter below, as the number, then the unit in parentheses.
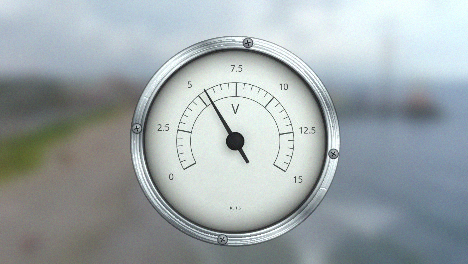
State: 5.5 (V)
